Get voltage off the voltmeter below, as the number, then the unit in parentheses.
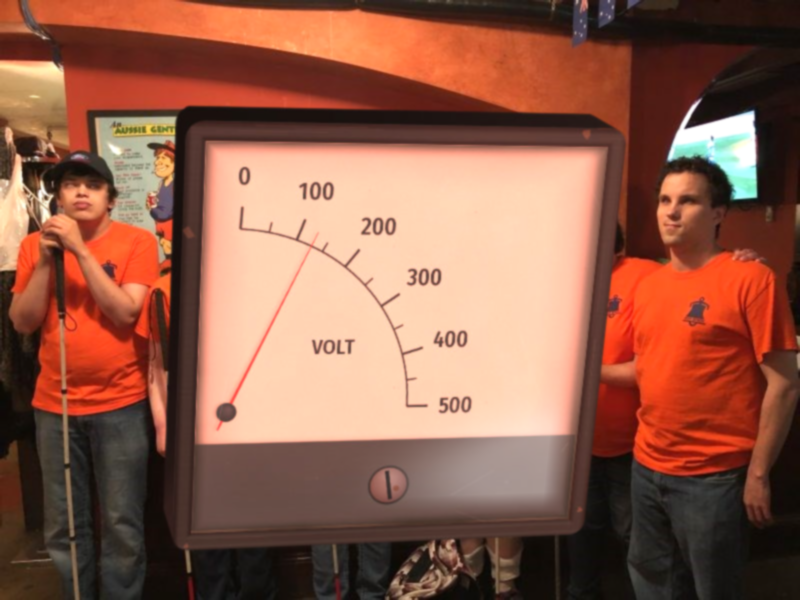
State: 125 (V)
